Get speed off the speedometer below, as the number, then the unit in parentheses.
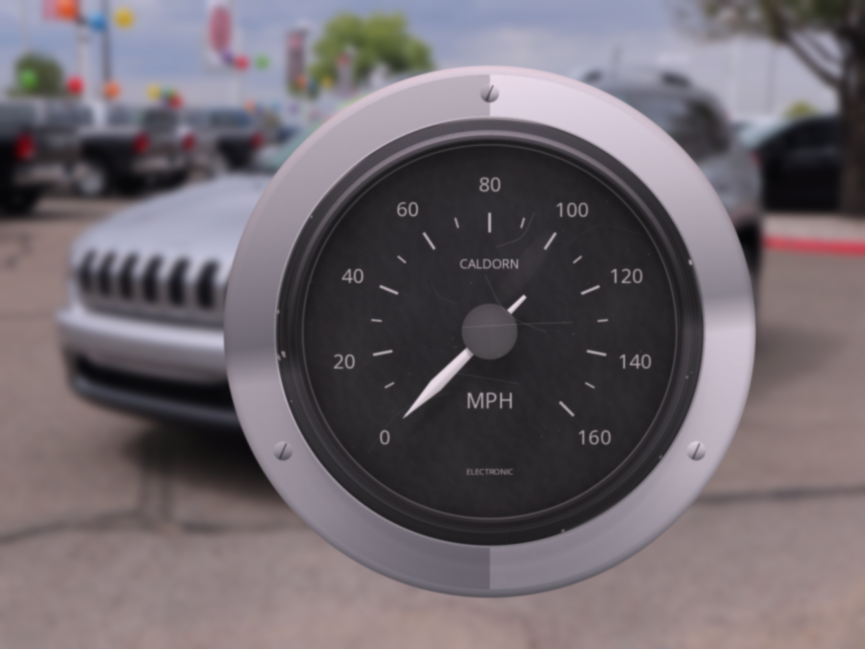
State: 0 (mph)
